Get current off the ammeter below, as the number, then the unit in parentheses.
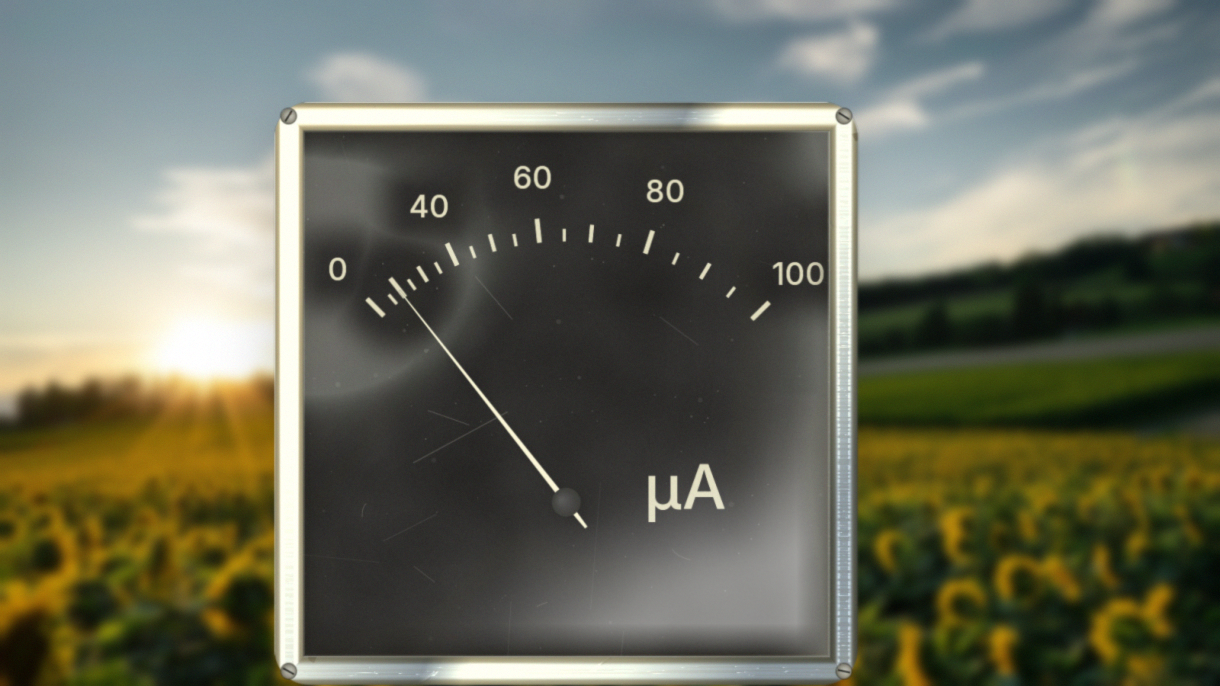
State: 20 (µA)
